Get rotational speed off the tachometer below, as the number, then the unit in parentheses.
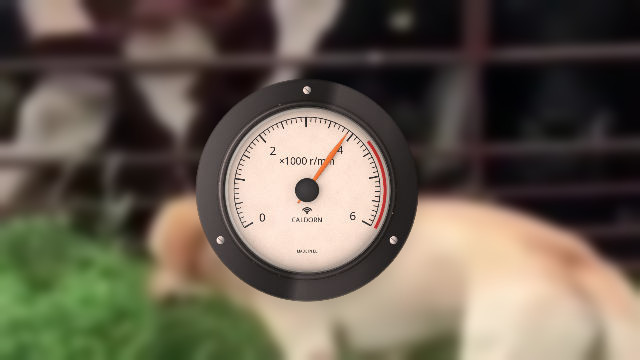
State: 3900 (rpm)
